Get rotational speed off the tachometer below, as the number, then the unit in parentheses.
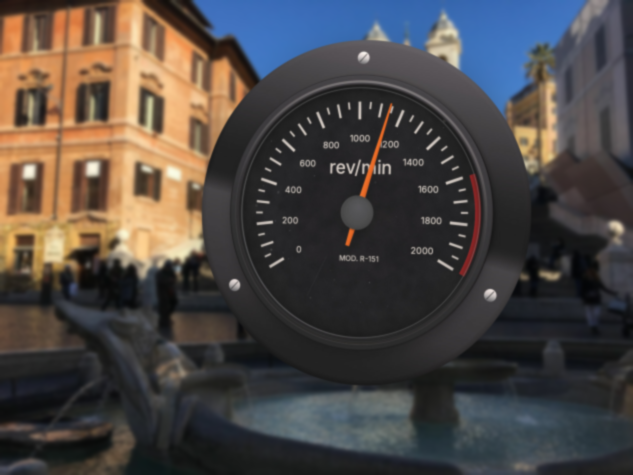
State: 1150 (rpm)
